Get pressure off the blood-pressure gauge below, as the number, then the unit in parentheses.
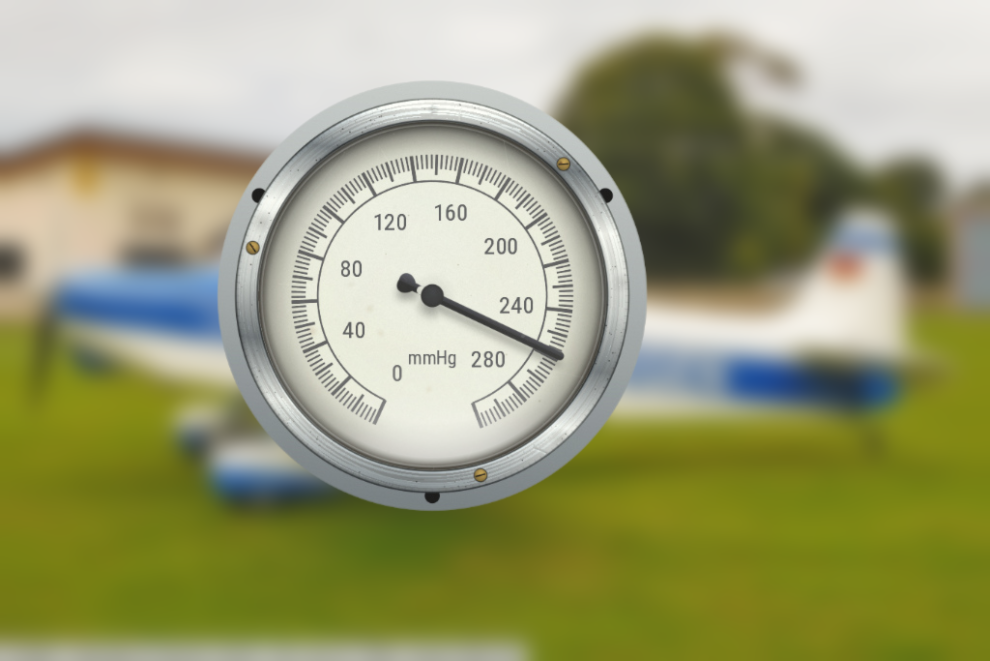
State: 258 (mmHg)
